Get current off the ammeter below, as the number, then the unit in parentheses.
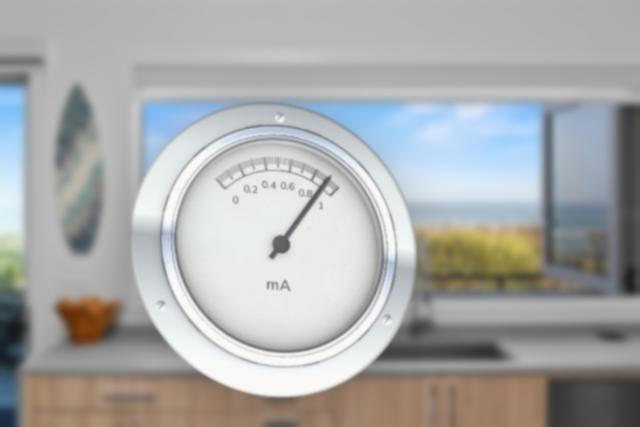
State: 0.9 (mA)
